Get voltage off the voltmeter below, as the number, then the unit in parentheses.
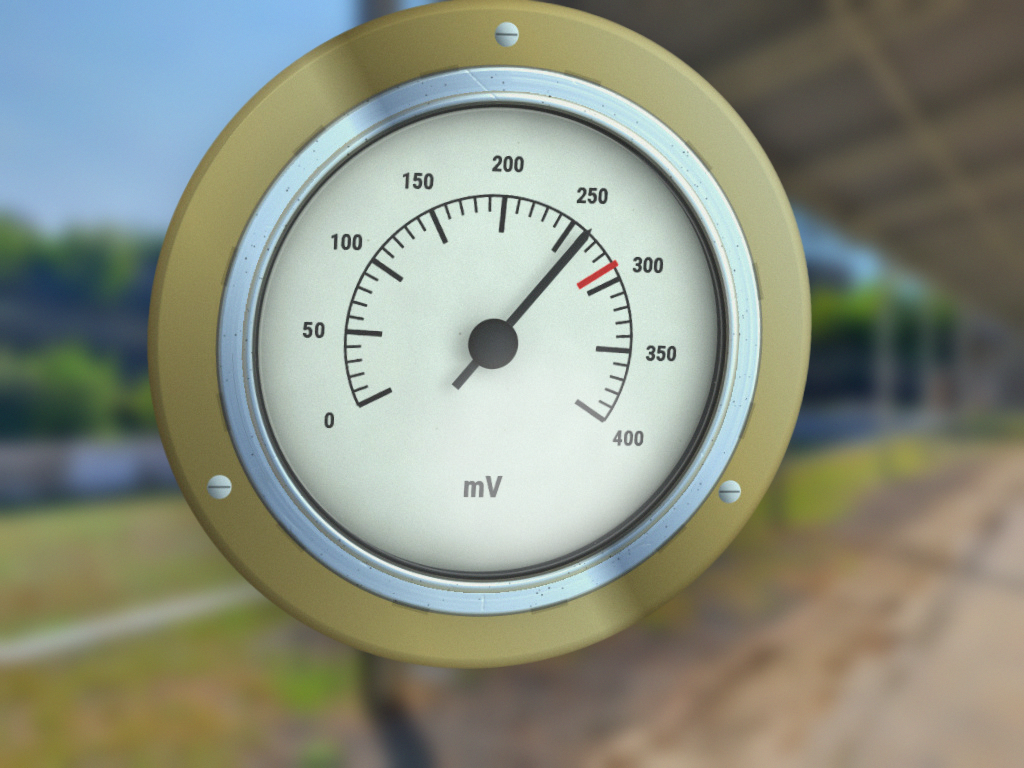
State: 260 (mV)
